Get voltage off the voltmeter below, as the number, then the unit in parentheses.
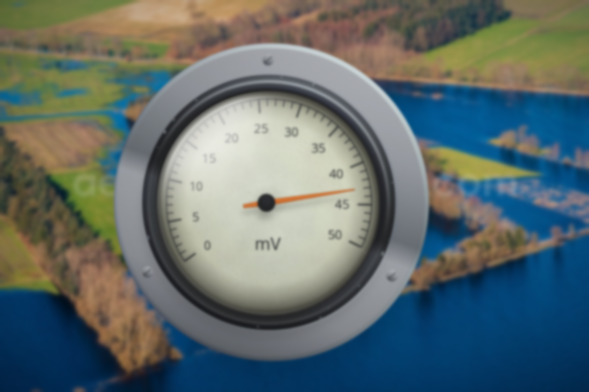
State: 43 (mV)
